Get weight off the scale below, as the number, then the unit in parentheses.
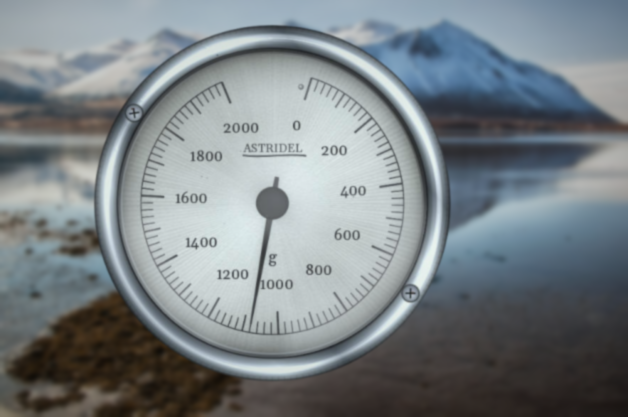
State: 1080 (g)
